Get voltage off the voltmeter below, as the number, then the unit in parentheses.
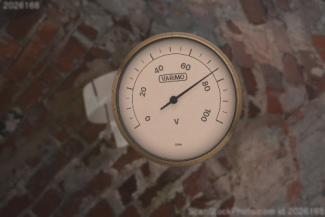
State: 75 (V)
